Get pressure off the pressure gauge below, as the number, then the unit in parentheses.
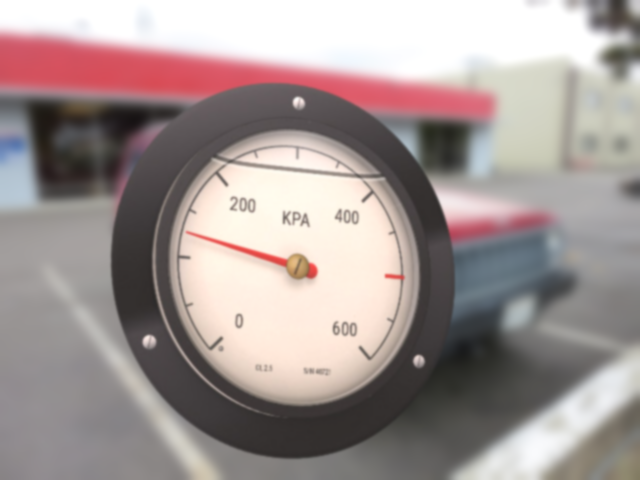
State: 125 (kPa)
